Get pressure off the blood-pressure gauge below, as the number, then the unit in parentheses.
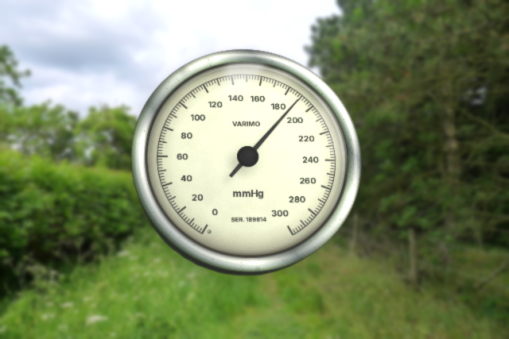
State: 190 (mmHg)
